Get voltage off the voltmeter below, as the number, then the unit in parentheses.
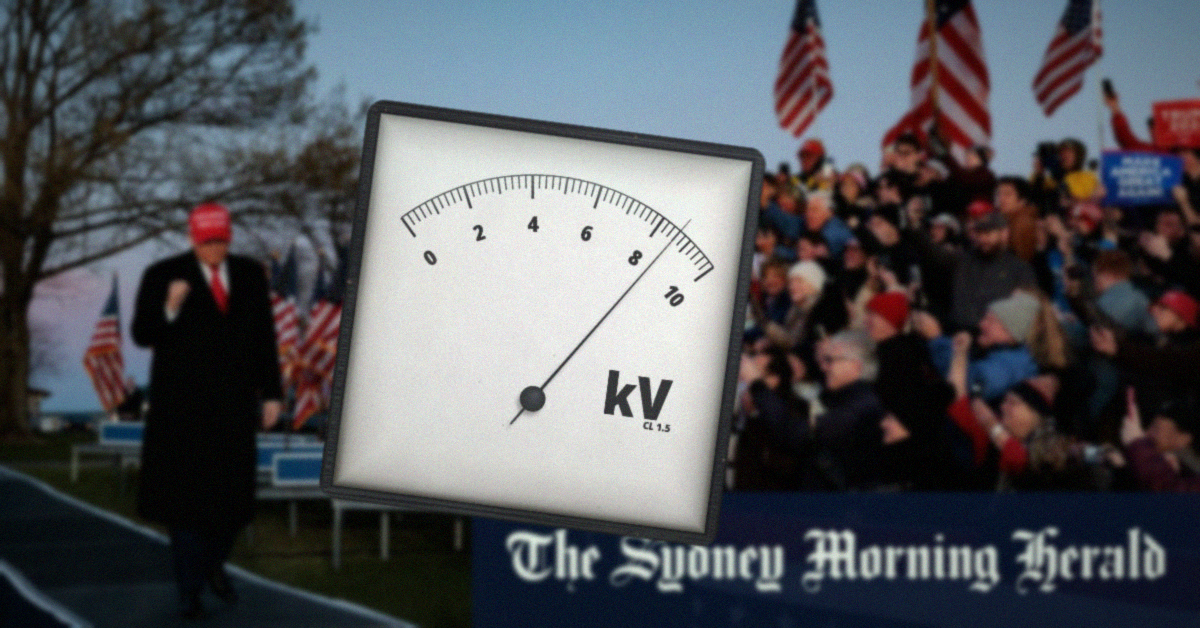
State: 8.6 (kV)
